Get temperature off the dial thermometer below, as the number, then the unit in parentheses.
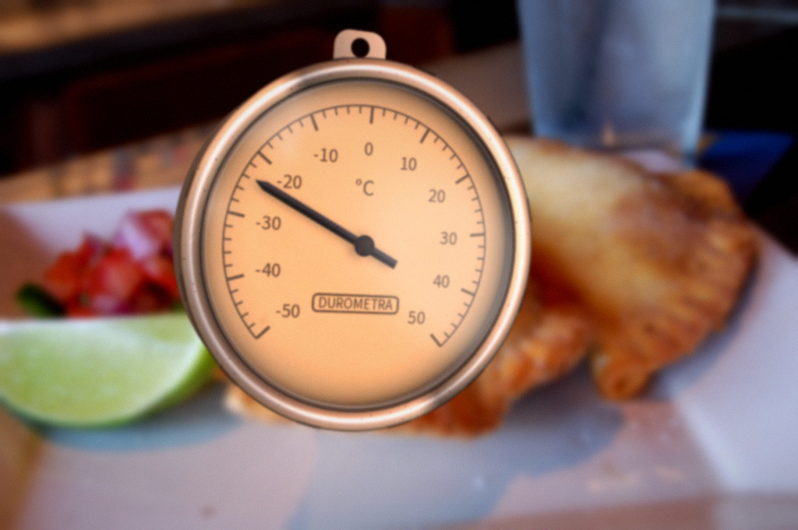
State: -24 (°C)
